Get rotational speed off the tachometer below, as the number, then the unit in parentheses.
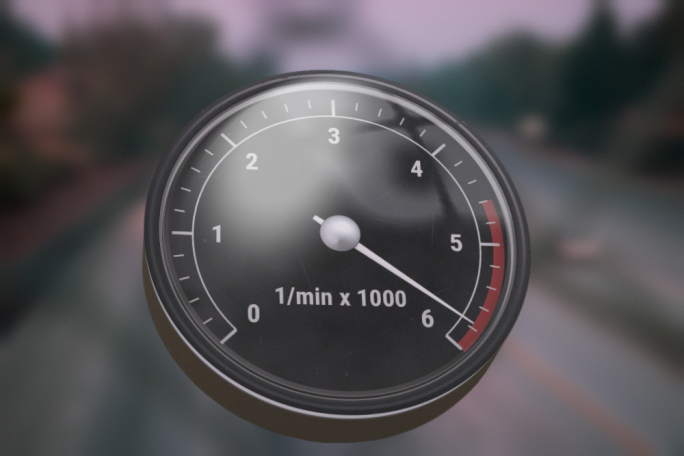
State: 5800 (rpm)
